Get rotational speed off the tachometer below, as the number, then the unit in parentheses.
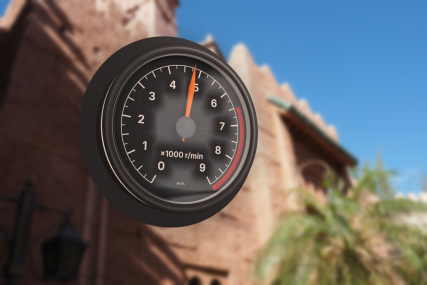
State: 4750 (rpm)
